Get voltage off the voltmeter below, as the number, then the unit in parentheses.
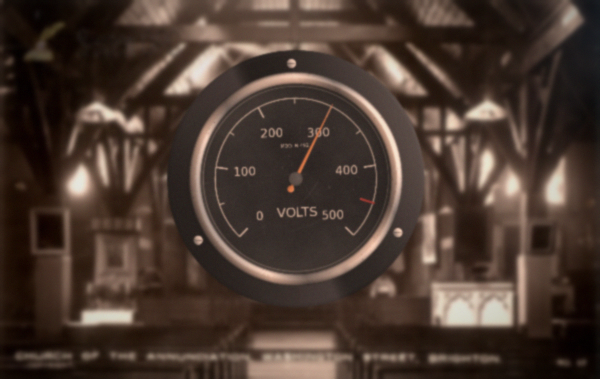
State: 300 (V)
